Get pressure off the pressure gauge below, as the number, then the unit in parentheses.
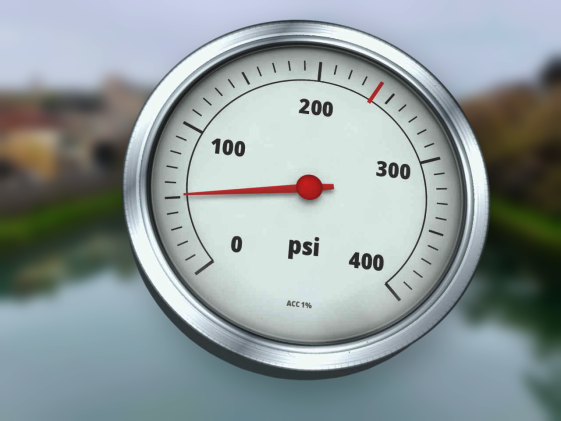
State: 50 (psi)
